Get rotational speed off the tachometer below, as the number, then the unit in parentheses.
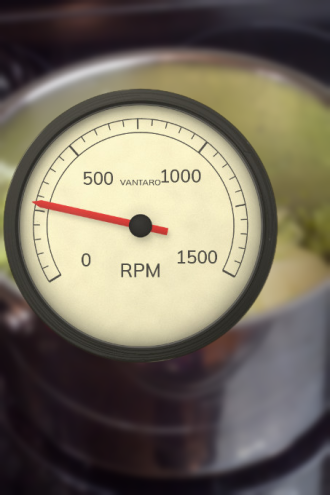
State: 275 (rpm)
